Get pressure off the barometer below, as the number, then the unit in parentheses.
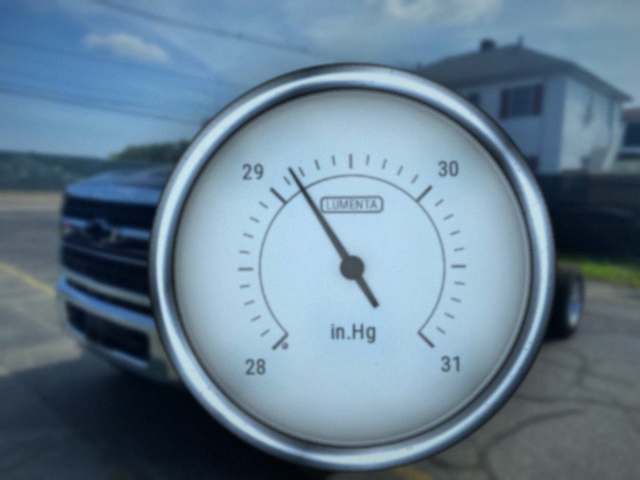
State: 29.15 (inHg)
